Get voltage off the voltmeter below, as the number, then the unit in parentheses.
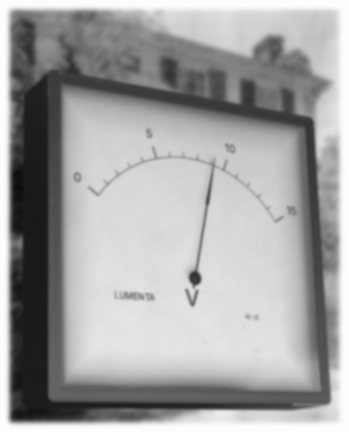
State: 9 (V)
